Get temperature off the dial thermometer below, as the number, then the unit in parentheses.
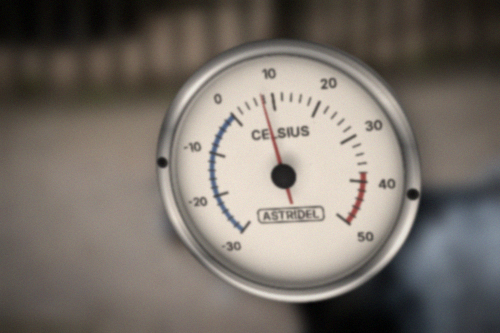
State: 8 (°C)
